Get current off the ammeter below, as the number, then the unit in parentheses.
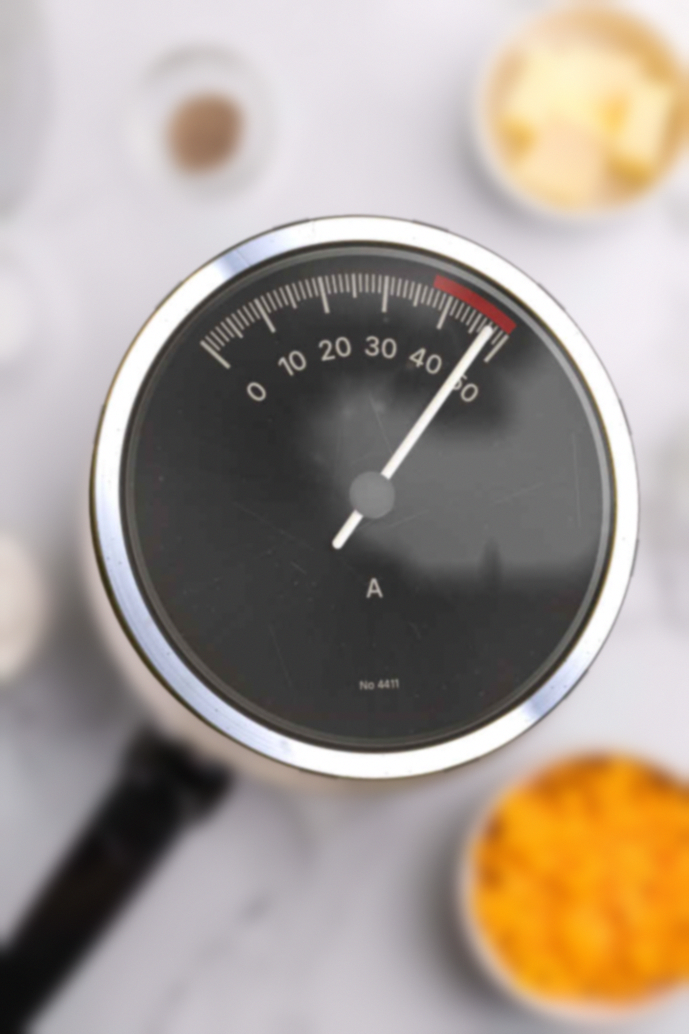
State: 47 (A)
